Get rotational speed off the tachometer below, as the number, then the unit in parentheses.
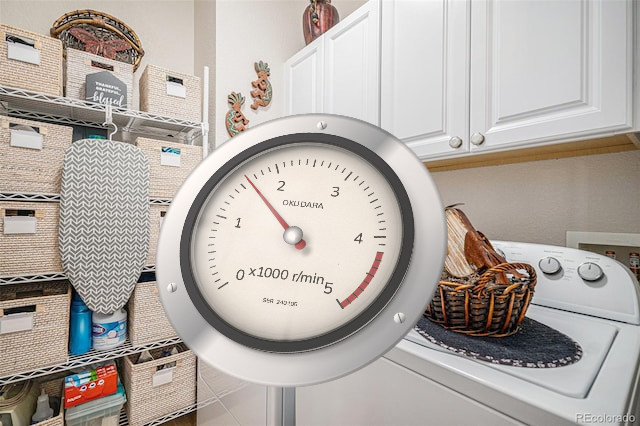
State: 1600 (rpm)
